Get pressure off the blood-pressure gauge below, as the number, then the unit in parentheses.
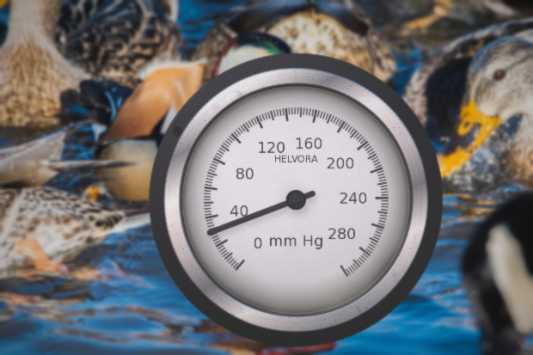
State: 30 (mmHg)
